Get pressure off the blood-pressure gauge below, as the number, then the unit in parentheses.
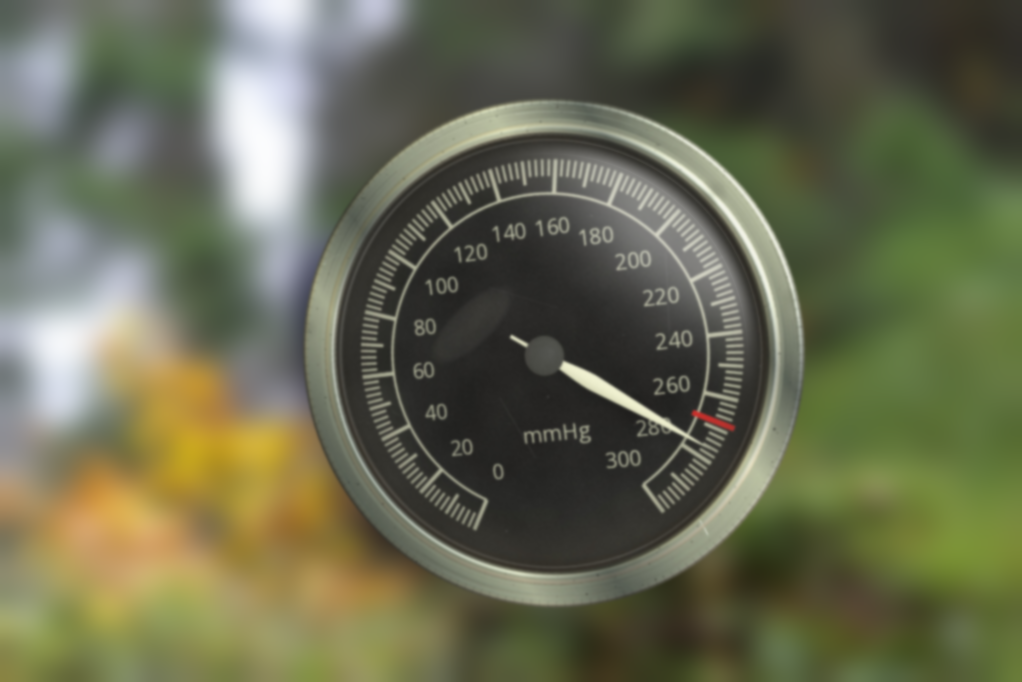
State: 276 (mmHg)
